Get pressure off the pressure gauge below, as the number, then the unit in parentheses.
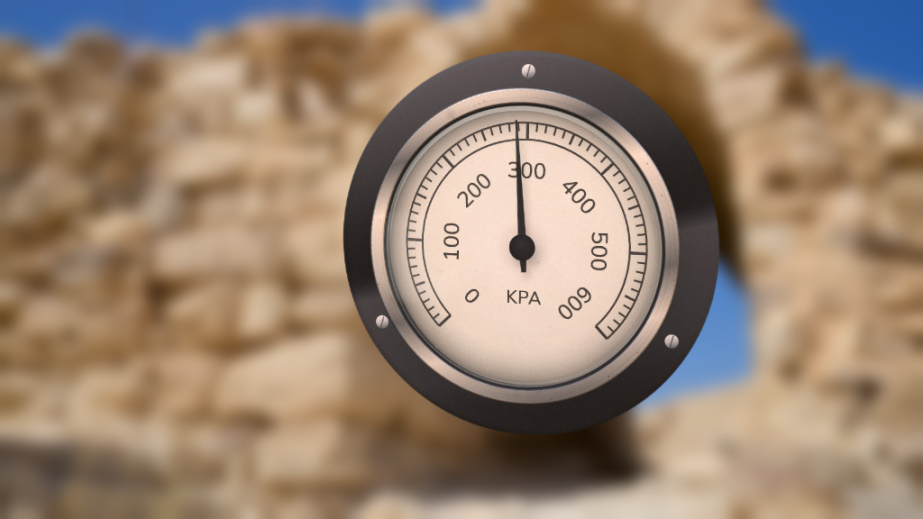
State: 290 (kPa)
